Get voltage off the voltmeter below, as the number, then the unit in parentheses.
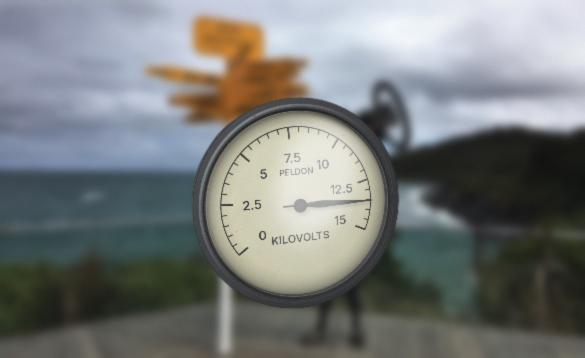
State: 13.5 (kV)
